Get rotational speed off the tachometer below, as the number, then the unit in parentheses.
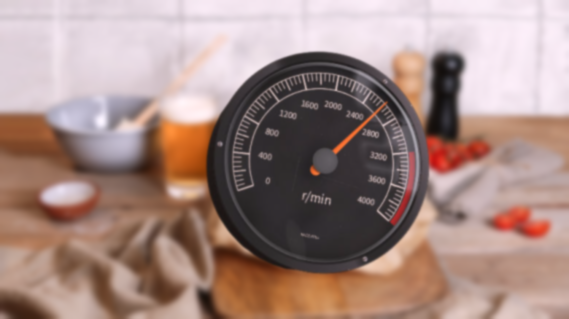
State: 2600 (rpm)
